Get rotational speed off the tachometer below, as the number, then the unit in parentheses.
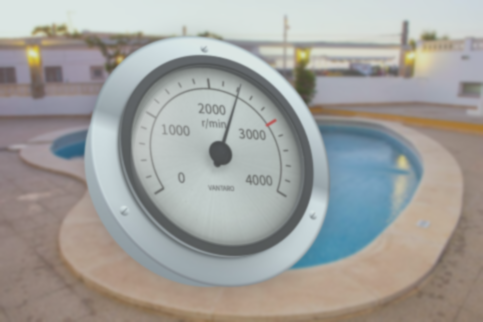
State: 2400 (rpm)
